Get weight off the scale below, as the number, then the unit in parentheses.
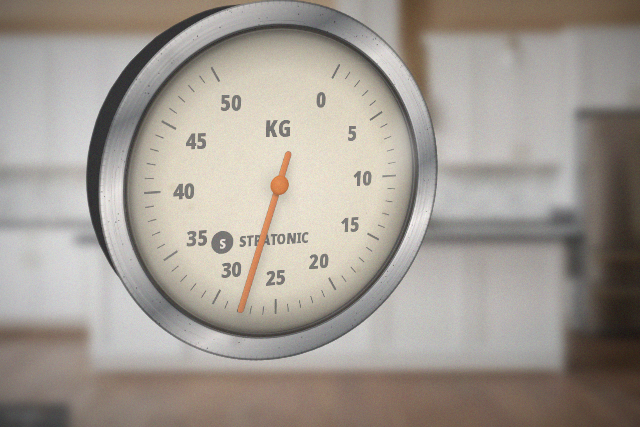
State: 28 (kg)
